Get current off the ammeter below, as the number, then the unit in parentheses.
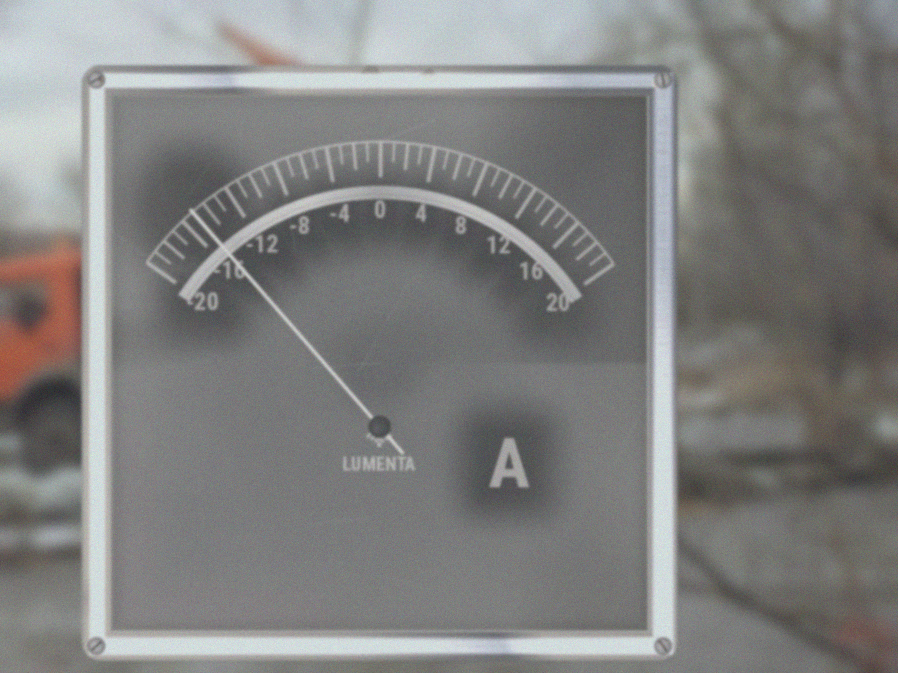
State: -15 (A)
